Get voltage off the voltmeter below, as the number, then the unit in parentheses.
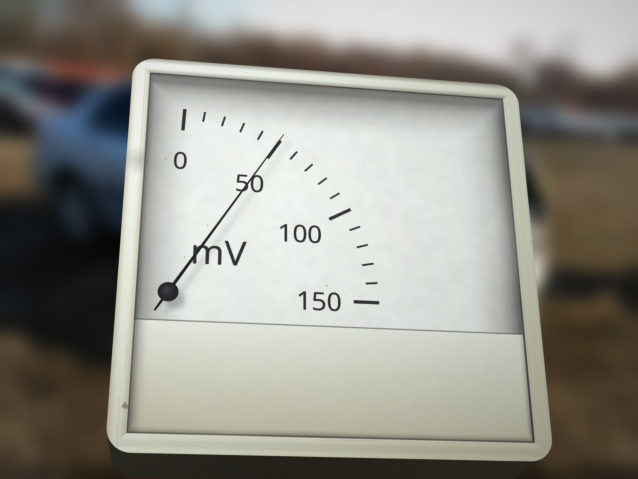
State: 50 (mV)
